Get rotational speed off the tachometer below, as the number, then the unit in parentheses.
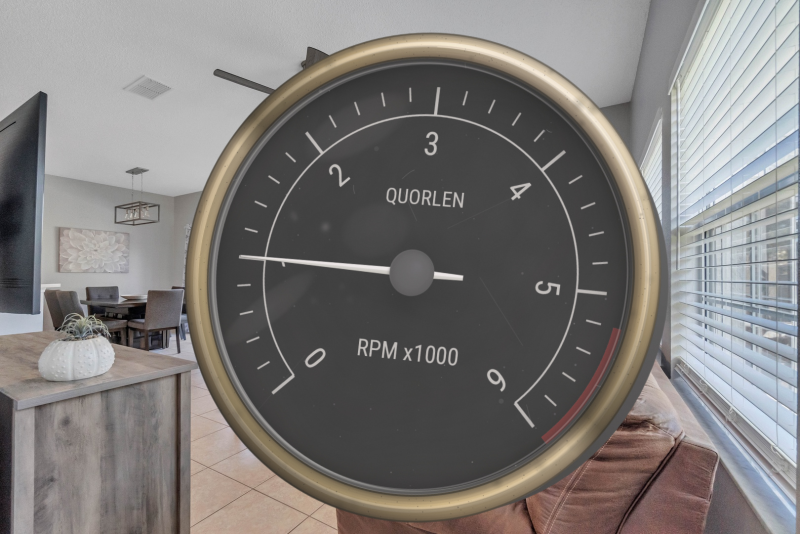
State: 1000 (rpm)
